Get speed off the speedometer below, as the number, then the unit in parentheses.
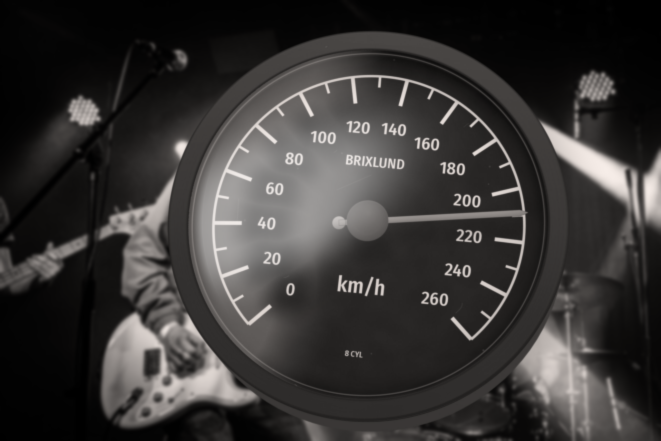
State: 210 (km/h)
